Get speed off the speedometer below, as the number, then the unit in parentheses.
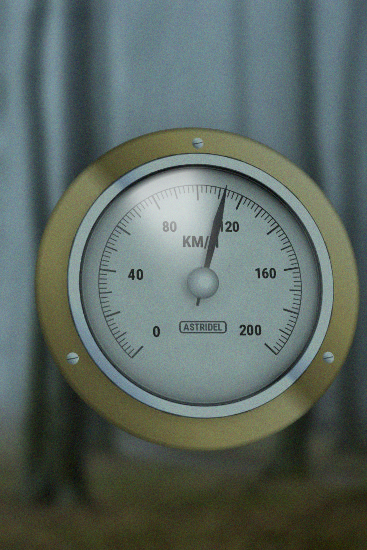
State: 112 (km/h)
